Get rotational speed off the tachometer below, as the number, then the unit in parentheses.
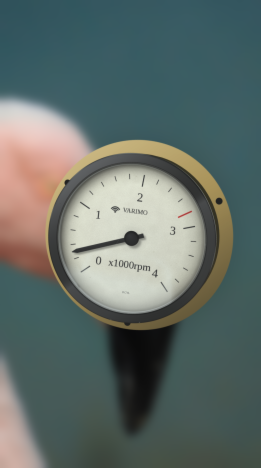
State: 300 (rpm)
